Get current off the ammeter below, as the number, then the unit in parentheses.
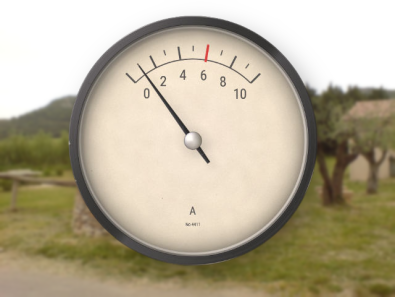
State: 1 (A)
